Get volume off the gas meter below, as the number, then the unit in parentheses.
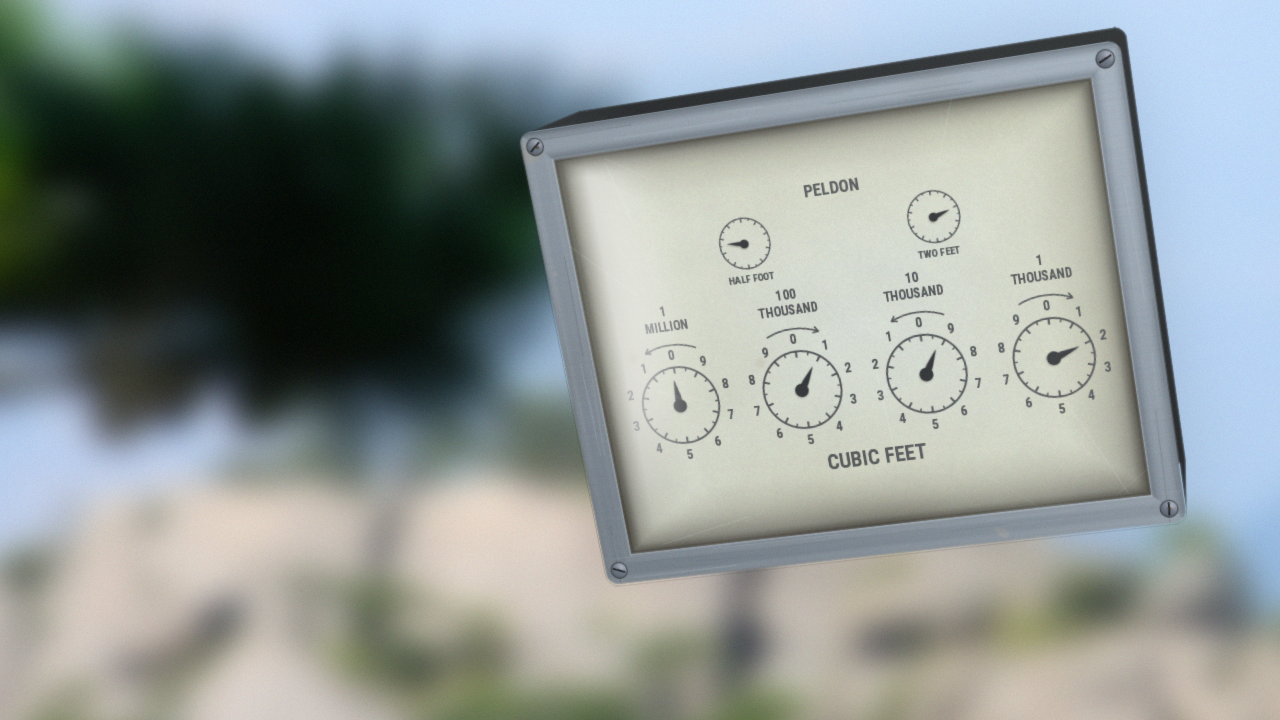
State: 9200 (ft³)
